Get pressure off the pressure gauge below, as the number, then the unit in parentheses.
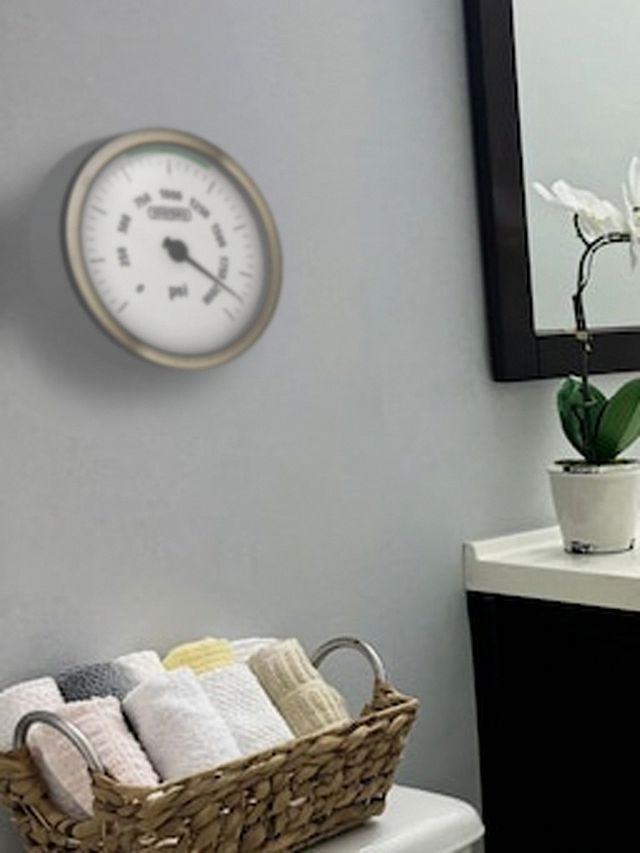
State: 1900 (psi)
